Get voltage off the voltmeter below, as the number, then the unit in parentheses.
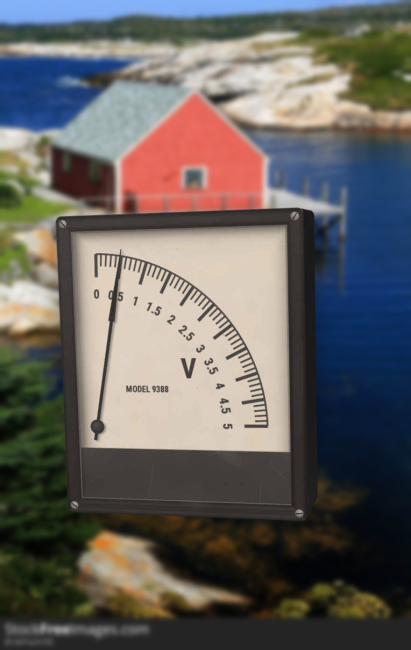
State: 0.5 (V)
